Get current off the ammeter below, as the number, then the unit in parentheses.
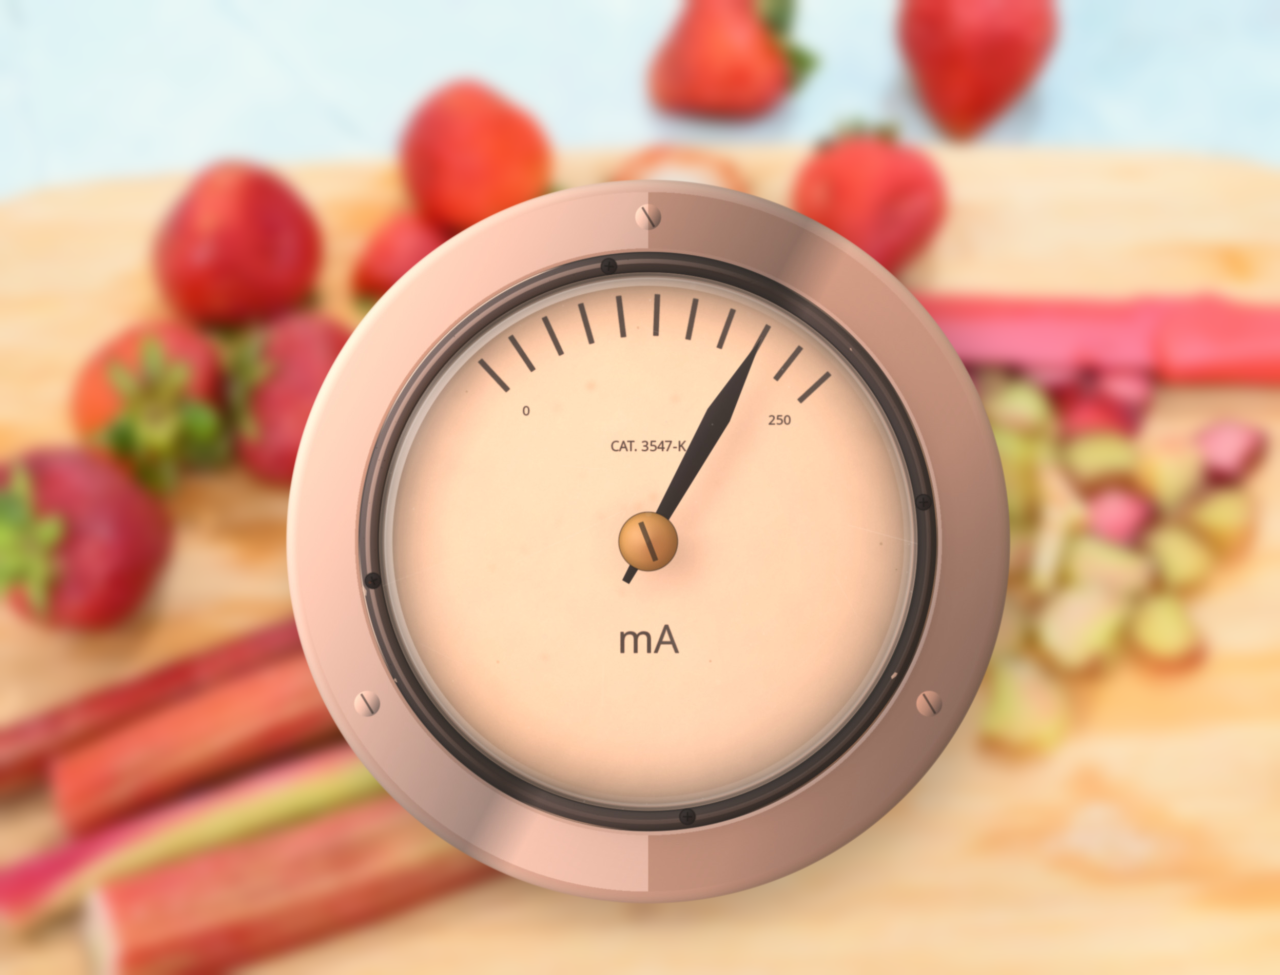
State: 200 (mA)
